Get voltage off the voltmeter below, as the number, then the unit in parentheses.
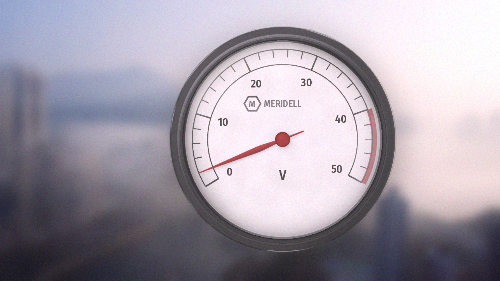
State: 2 (V)
